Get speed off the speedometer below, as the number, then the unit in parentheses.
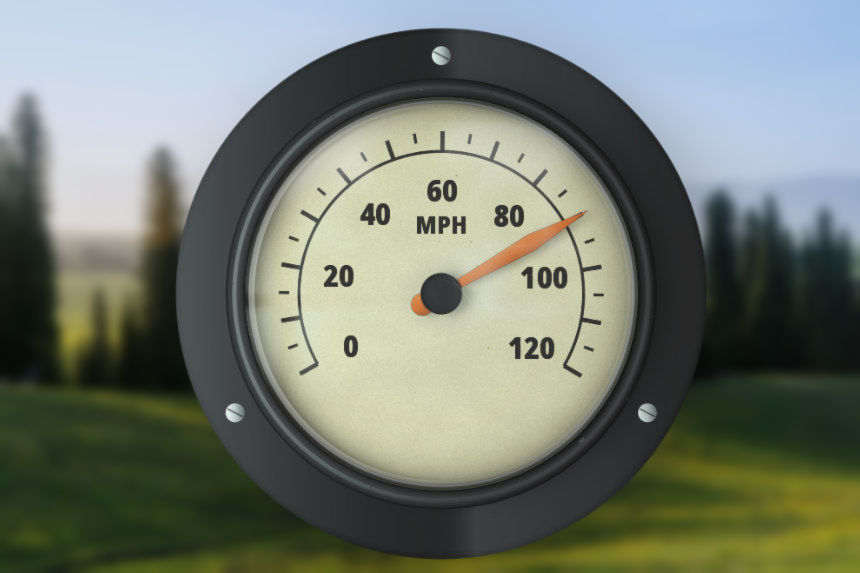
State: 90 (mph)
